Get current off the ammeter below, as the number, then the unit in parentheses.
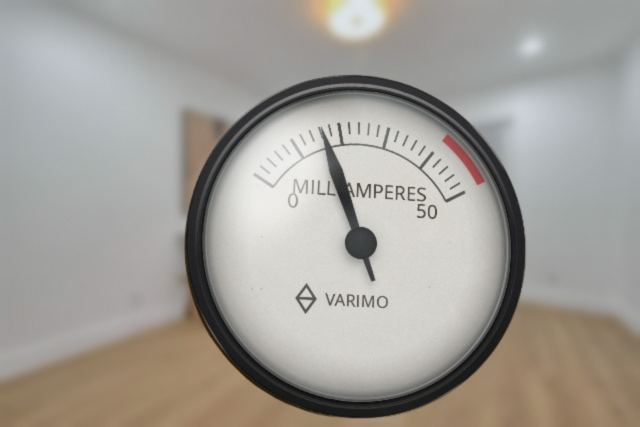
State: 16 (mA)
